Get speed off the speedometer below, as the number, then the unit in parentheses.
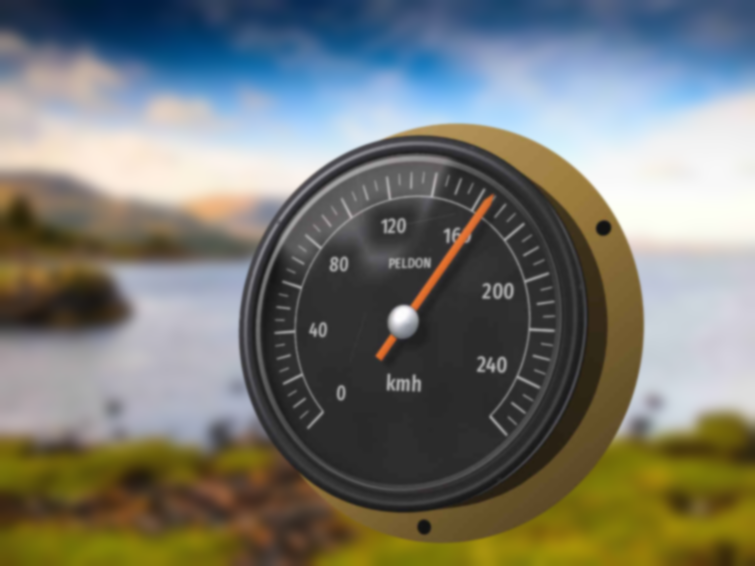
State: 165 (km/h)
